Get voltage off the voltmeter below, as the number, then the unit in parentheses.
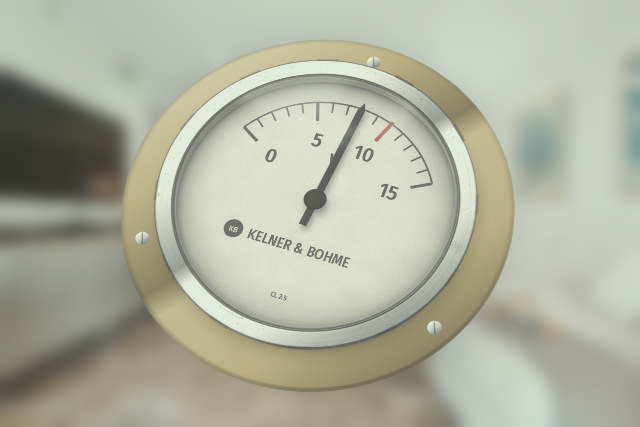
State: 8 (V)
